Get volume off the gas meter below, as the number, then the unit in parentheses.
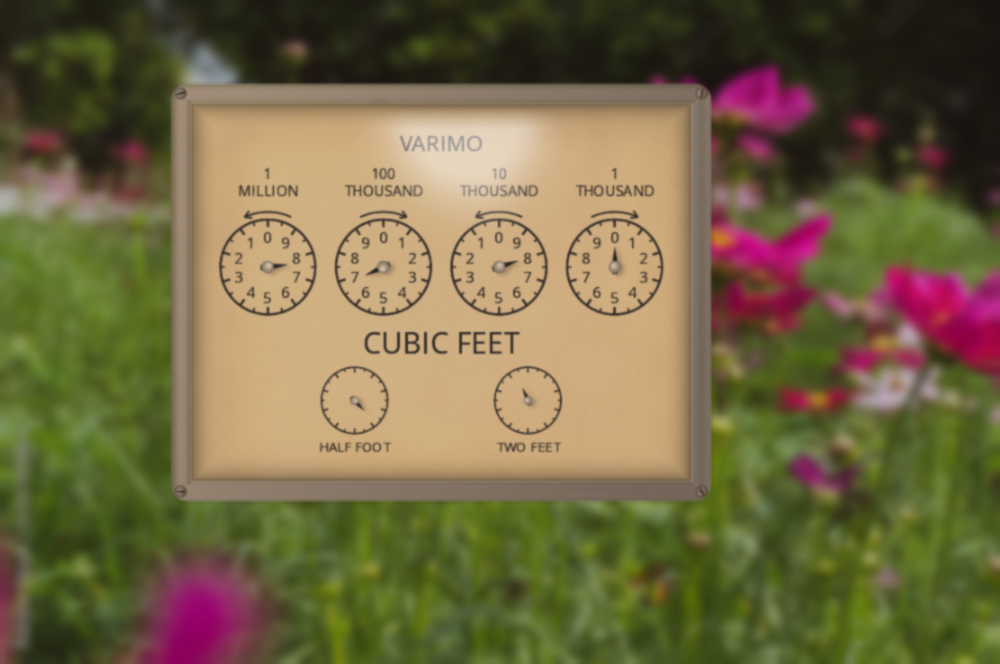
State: 768000 (ft³)
